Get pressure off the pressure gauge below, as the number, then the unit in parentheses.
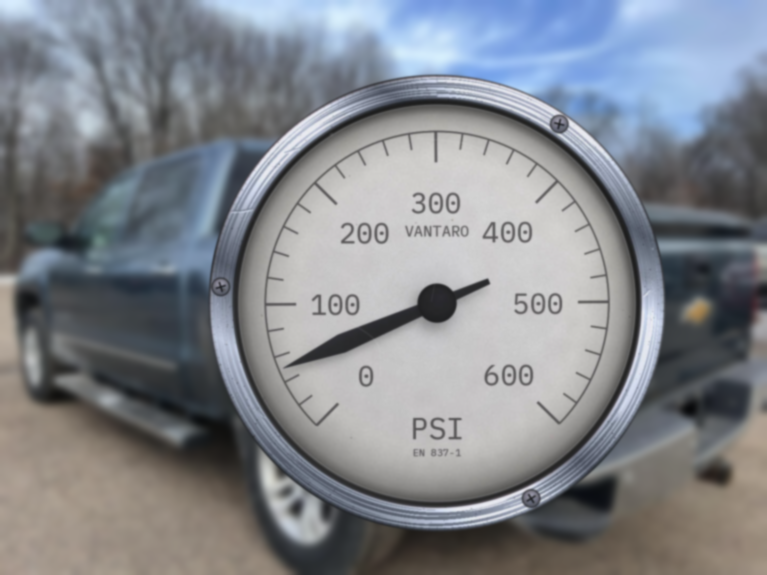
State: 50 (psi)
